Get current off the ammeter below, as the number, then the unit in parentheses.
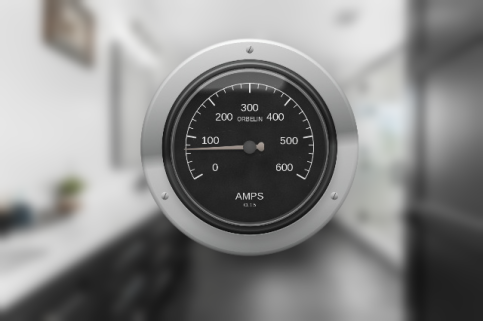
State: 70 (A)
